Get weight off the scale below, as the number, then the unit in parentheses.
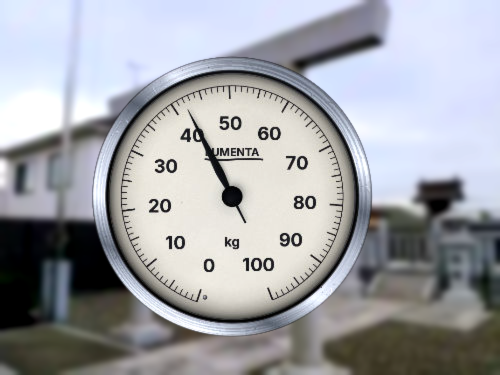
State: 42 (kg)
